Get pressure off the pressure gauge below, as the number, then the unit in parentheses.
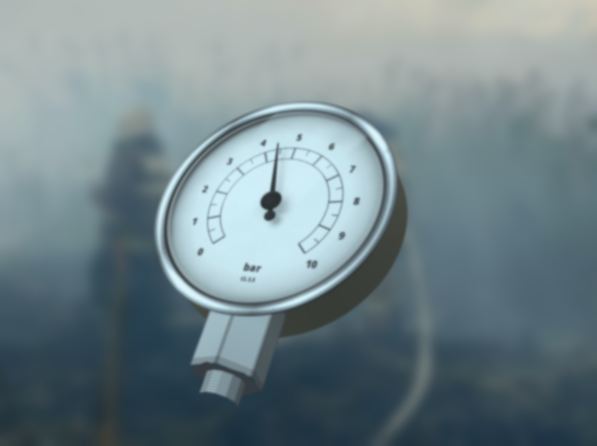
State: 4.5 (bar)
